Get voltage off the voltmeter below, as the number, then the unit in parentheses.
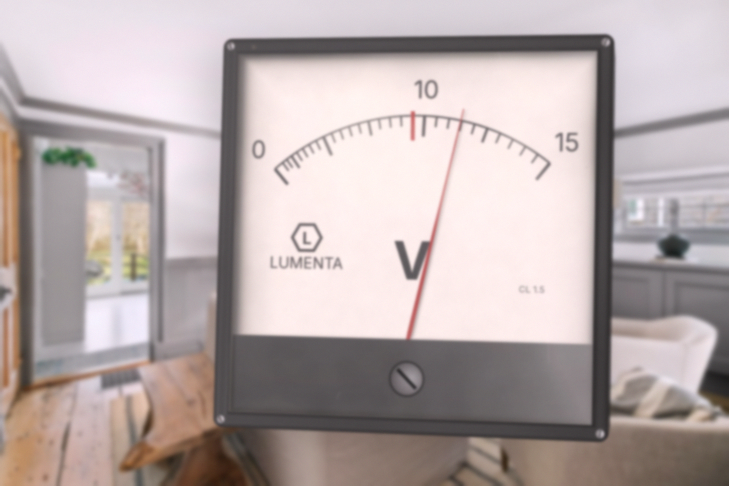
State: 11.5 (V)
